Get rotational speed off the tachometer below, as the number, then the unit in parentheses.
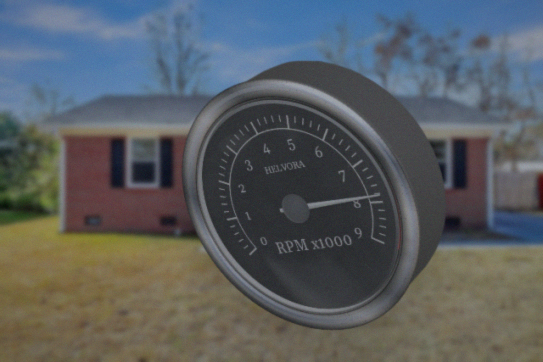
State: 7800 (rpm)
